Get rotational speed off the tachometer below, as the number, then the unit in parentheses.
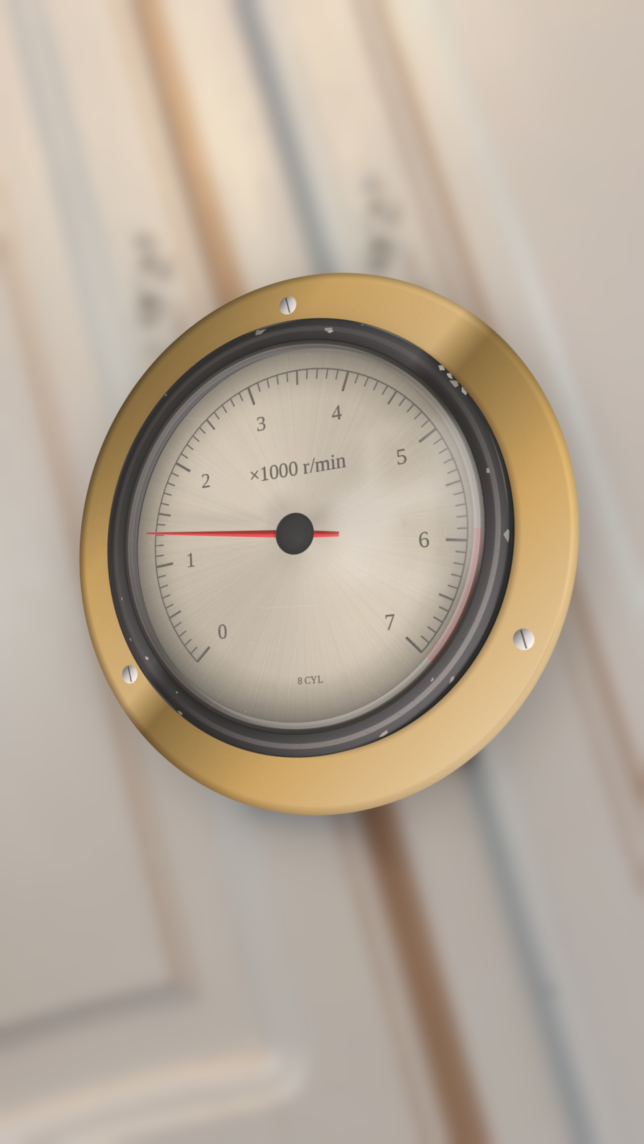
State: 1300 (rpm)
